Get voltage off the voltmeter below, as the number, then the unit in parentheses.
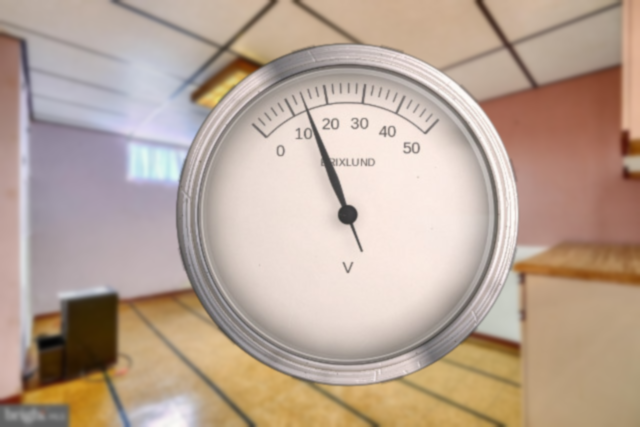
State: 14 (V)
